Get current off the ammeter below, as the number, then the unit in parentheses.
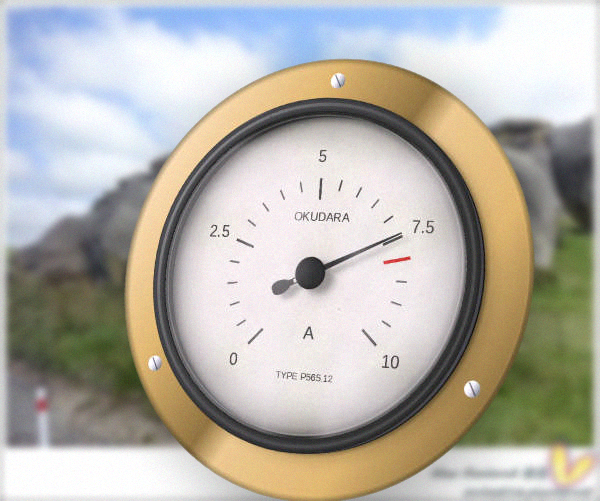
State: 7.5 (A)
